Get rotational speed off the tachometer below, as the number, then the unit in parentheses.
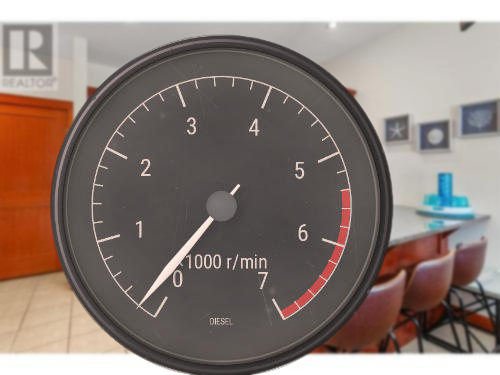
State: 200 (rpm)
